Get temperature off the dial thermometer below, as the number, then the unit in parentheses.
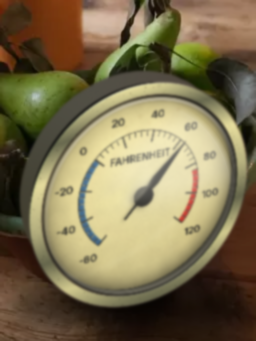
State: 60 (°F)
